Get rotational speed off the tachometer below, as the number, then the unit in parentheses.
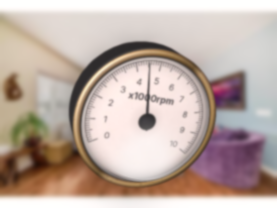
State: 4500 (rpm)
